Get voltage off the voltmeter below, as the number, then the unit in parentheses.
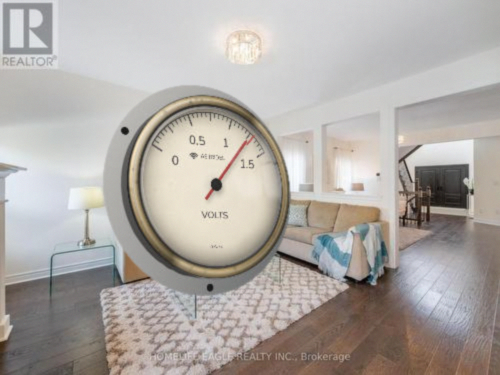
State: 1.25 (V)
